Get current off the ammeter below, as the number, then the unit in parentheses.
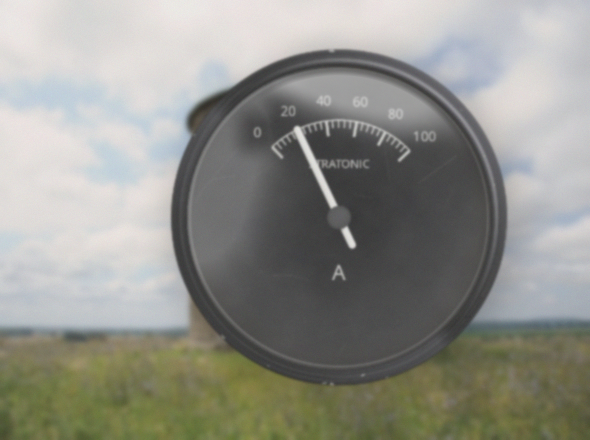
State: 20 (A)
